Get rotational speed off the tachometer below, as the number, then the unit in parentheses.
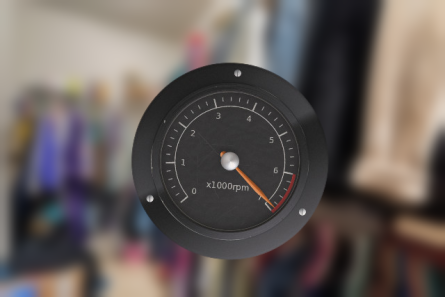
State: 6900 (rpm)
